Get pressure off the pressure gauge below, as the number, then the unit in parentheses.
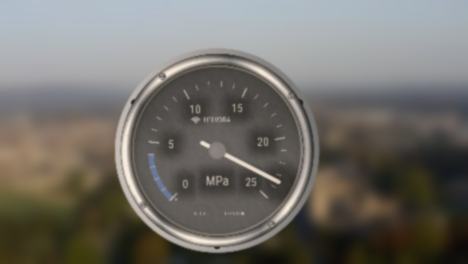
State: 23.5 (MPa)
